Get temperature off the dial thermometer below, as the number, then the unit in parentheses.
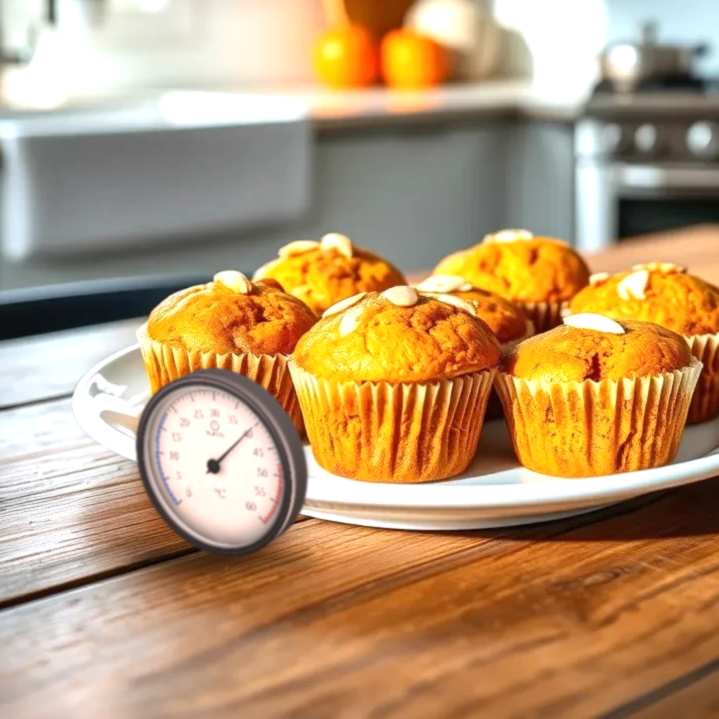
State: 40 (°C)
